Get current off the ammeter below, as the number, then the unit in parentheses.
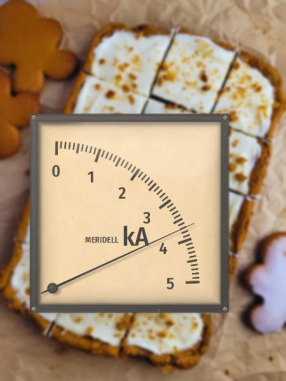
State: 3.7 (kA)
